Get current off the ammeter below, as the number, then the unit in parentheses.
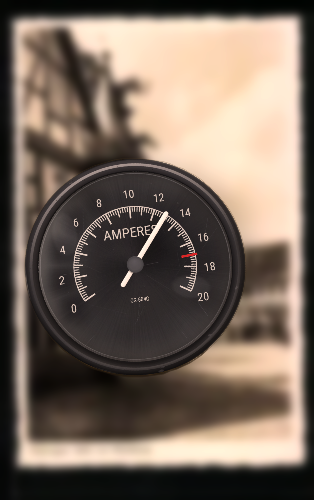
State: 13 (A)
